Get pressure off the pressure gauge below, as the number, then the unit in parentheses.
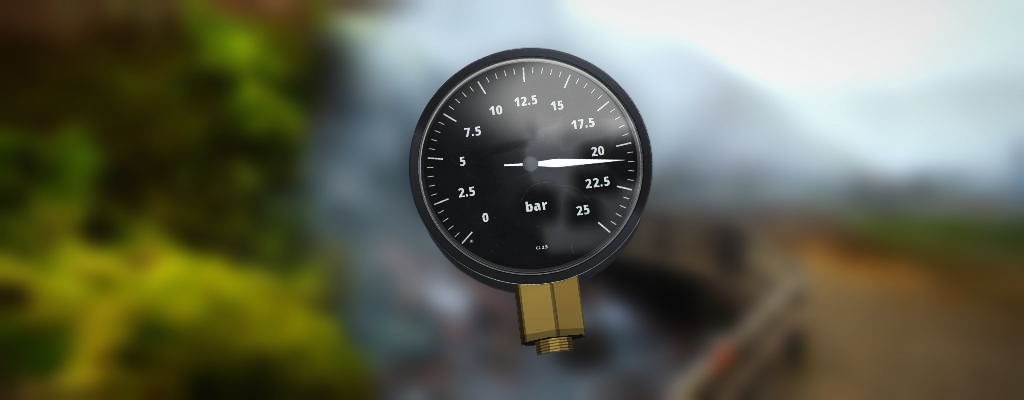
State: 21 (bar)
